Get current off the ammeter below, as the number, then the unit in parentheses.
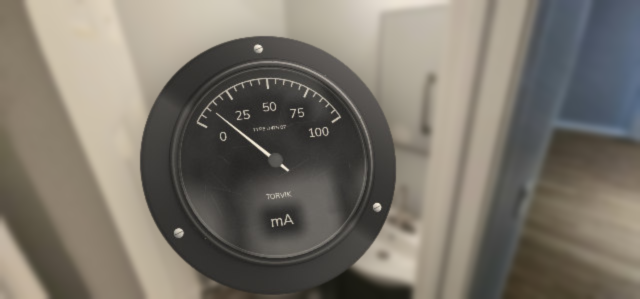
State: 10 (mA)
